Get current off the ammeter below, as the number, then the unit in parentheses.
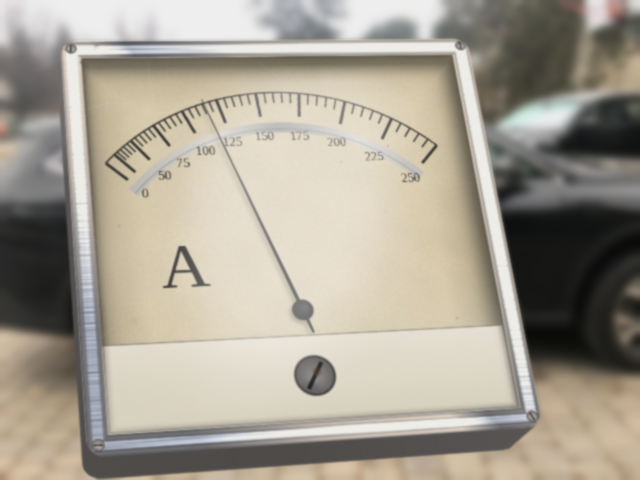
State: 115 (A)
